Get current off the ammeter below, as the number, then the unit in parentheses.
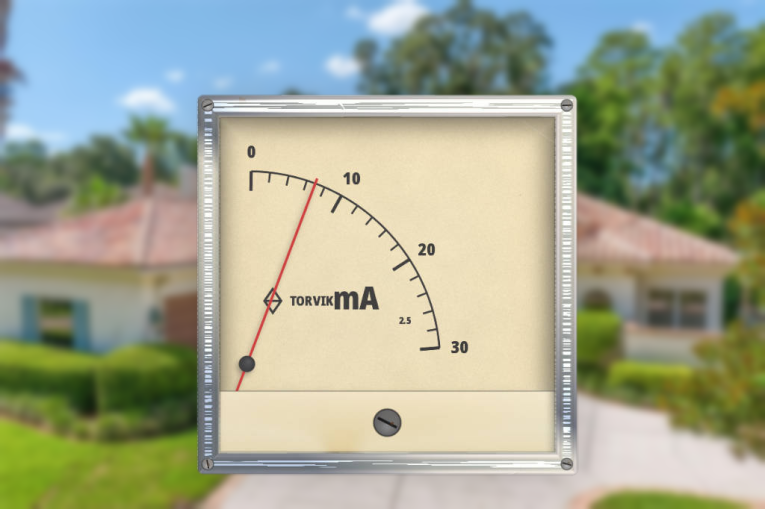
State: 7 (mA)
